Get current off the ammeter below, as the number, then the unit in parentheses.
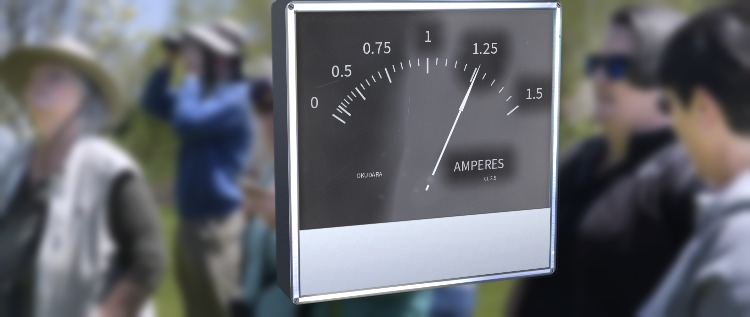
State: 1.25 (A)
